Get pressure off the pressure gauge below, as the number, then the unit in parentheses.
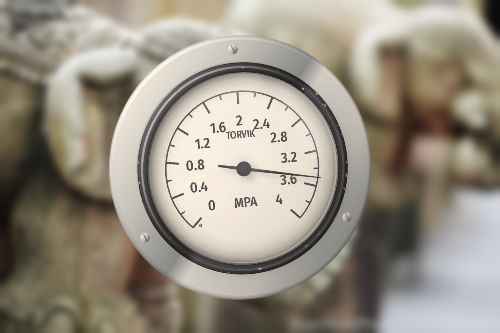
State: 3.5 (MPa)
